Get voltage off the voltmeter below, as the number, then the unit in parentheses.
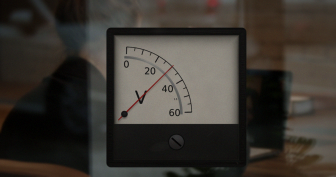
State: 30 (V)
